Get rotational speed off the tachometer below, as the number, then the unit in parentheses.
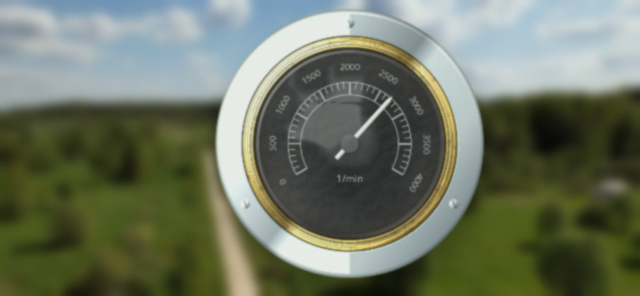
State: 2700 (rpm)
